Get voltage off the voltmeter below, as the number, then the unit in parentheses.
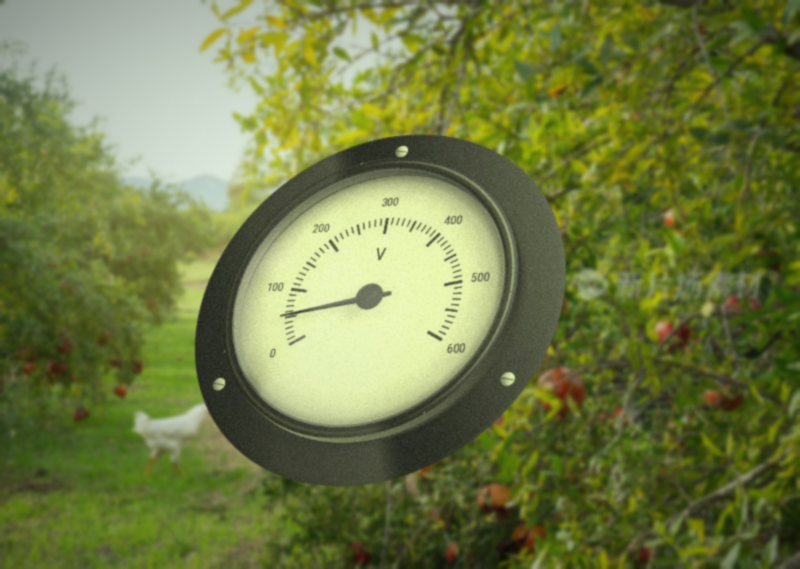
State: 50 (V)
